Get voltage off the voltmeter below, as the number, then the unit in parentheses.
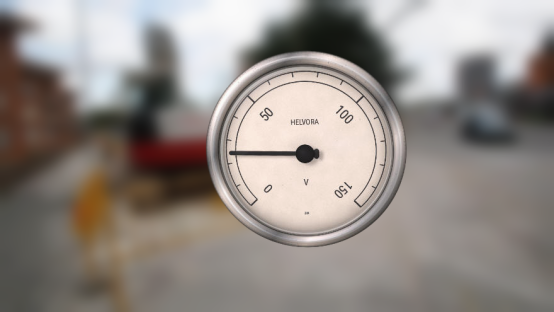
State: 25 (V)
